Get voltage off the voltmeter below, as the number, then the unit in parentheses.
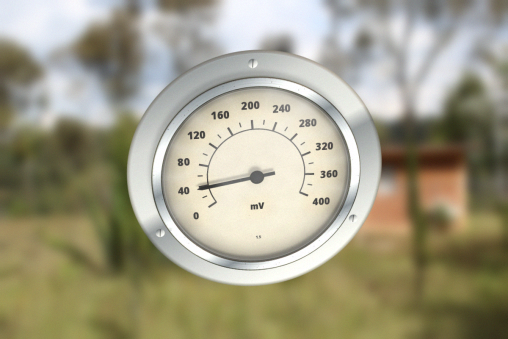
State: 40 (mV)
